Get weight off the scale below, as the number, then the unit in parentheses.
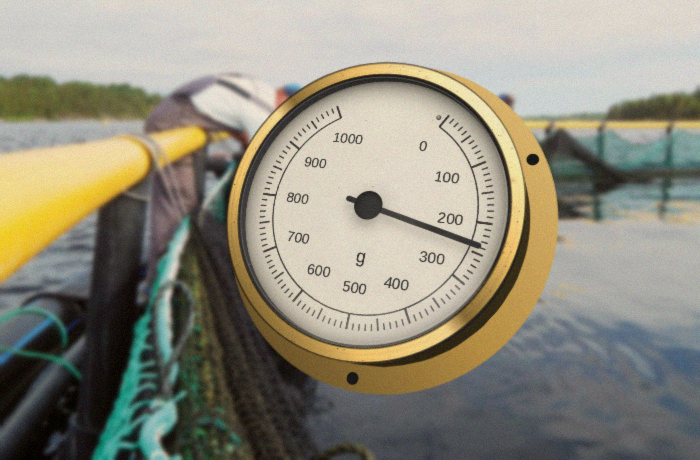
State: 240 (g)
